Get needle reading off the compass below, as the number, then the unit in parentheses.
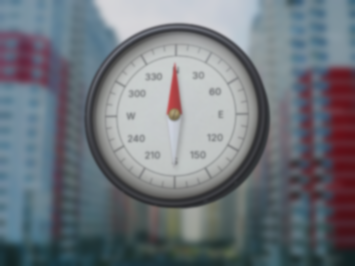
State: 0 (°)
